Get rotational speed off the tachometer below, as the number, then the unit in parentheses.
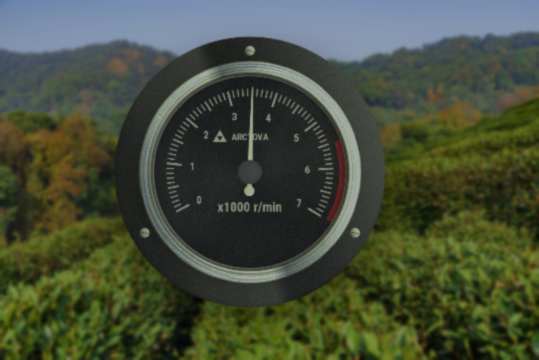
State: 3500 (rpm)
